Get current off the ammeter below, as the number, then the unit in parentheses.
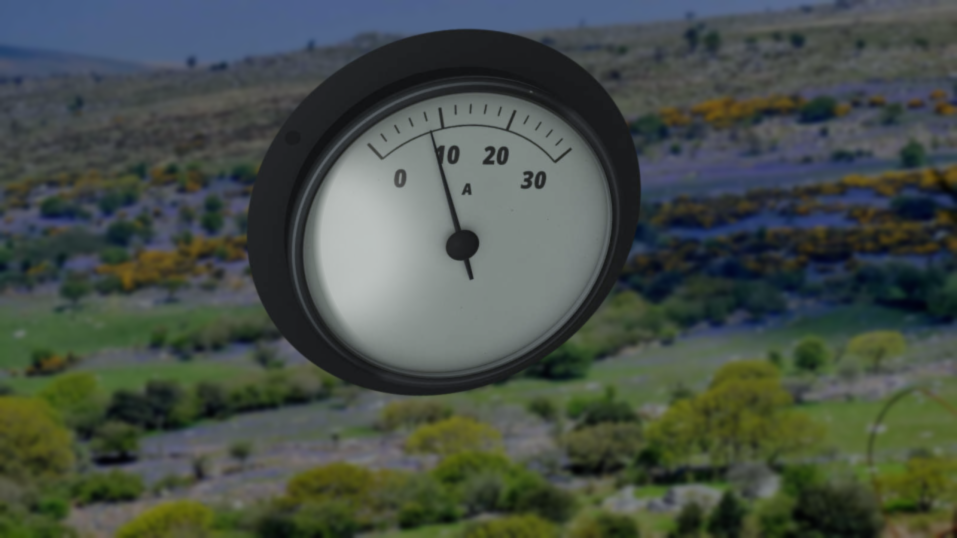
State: 8 (A)
